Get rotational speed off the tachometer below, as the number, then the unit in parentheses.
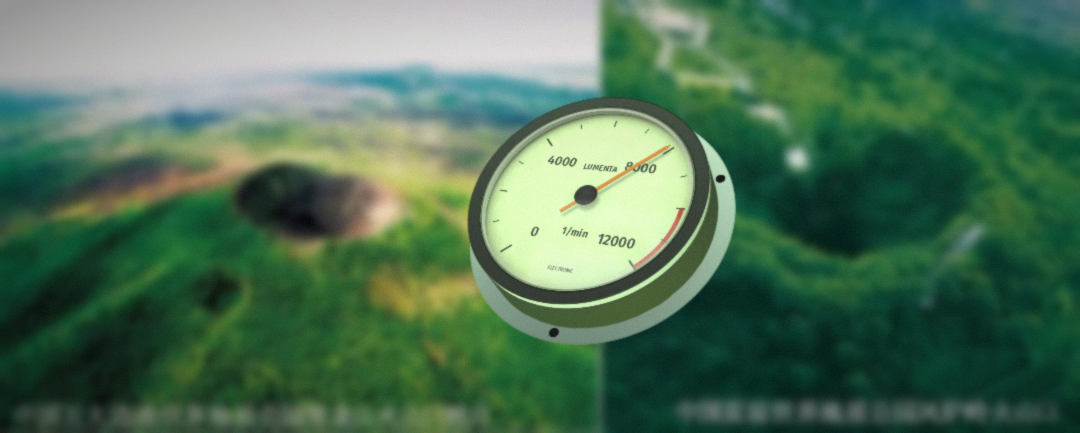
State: 8000 (rpm)
